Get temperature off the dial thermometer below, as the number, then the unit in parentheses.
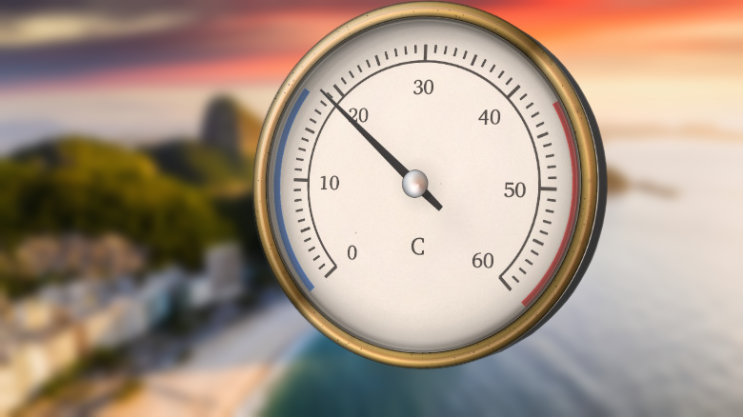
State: 19 (°C)
